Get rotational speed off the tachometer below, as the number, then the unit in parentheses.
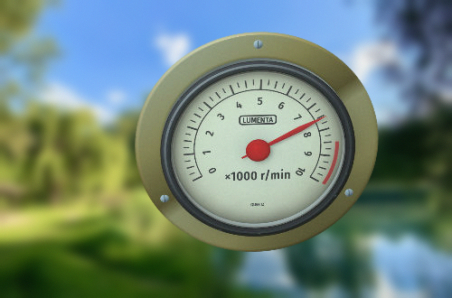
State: 7500 (rpm)
